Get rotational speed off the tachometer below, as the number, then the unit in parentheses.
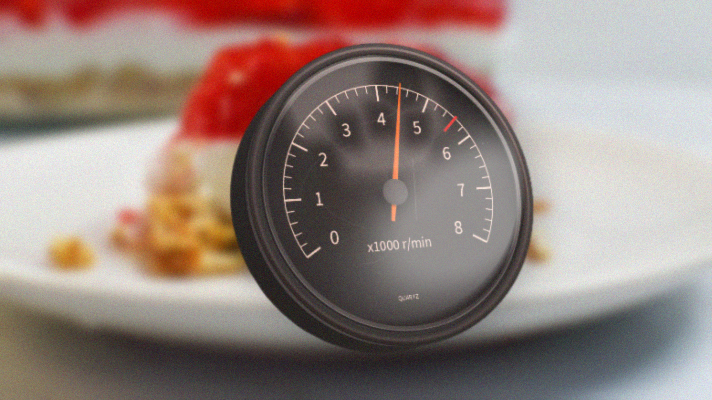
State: 4400 (rpm)
